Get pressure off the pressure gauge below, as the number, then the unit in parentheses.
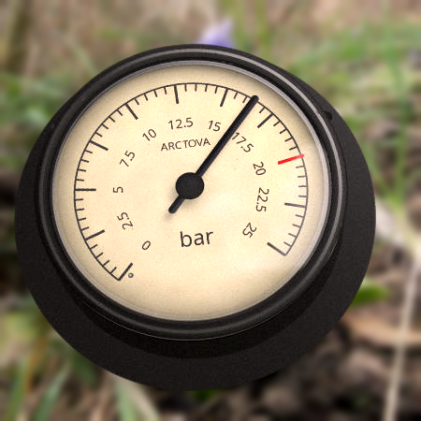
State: 16.5 (bar)
